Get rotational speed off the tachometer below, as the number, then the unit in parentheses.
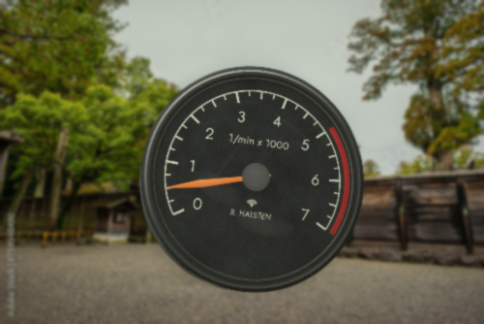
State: 500 (rpm)
